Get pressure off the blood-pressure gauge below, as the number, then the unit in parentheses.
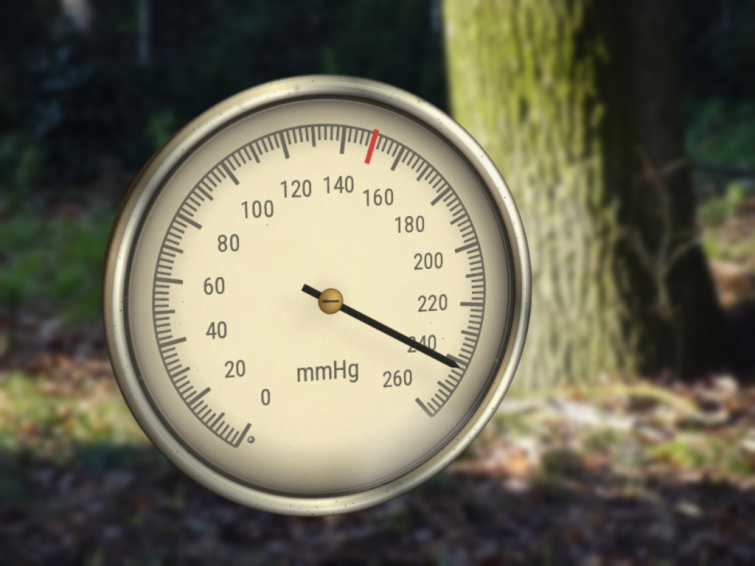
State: 242 (mmHg)
